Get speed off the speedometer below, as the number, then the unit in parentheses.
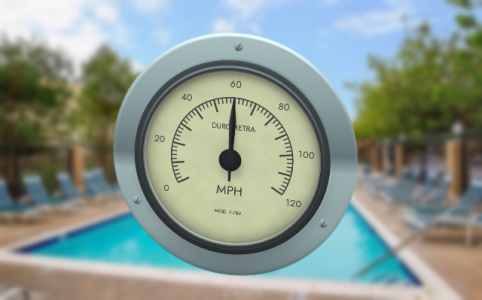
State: 60 (mph)
